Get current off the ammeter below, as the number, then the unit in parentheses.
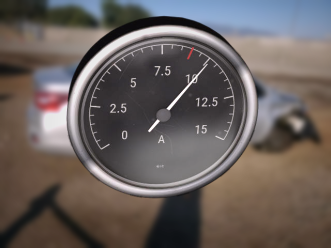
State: 10 (A)
